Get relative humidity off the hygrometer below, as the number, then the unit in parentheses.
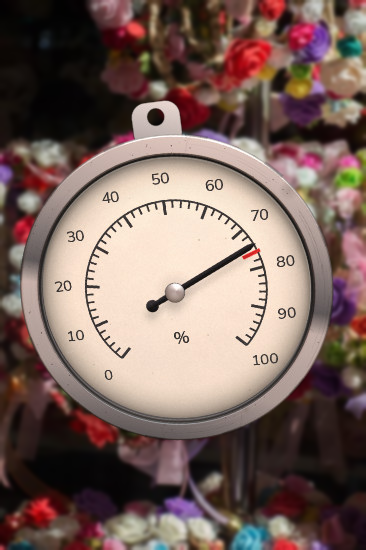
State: 74 (%)
